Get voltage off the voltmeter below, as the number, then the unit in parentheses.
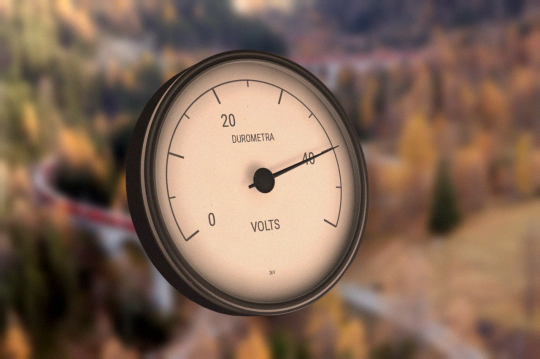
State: 40 (V)
